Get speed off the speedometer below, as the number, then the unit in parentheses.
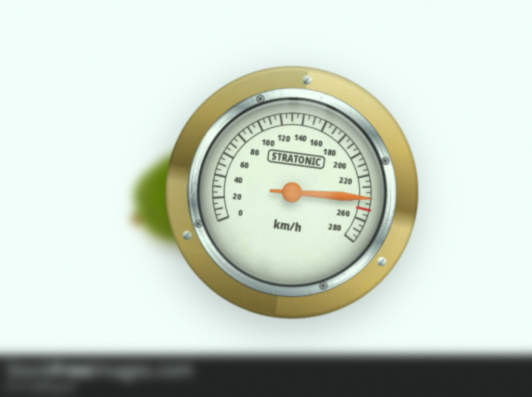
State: 240 (km/h)
